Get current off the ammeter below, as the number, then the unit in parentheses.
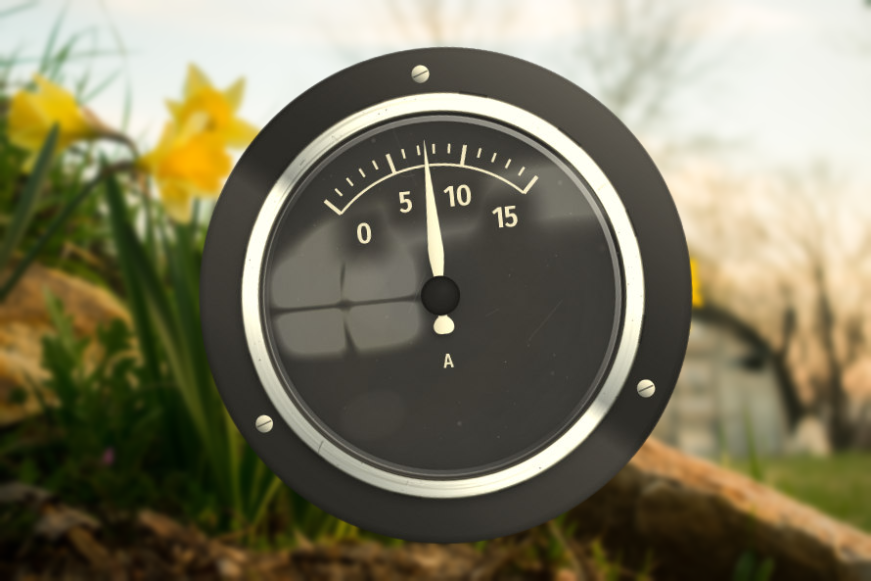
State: 7.5 (A)
